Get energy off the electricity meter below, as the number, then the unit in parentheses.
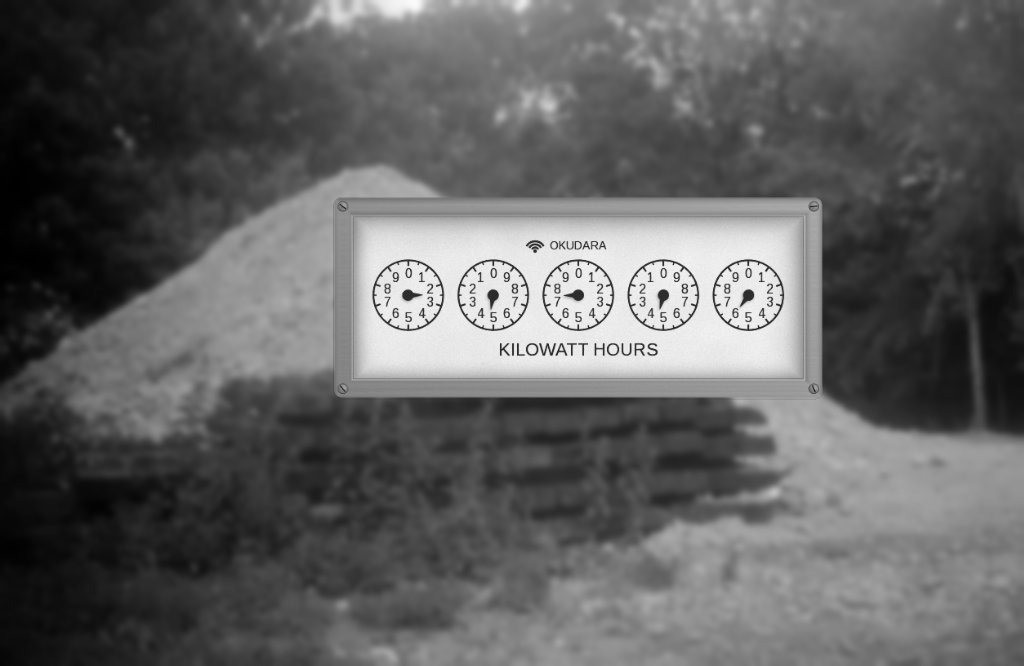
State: 24746 (kWh)
